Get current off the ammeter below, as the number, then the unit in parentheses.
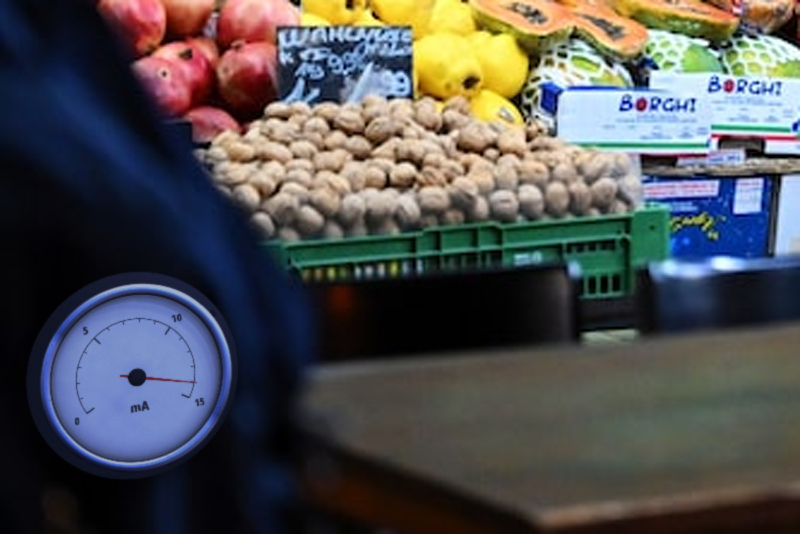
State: 14 (mA)
